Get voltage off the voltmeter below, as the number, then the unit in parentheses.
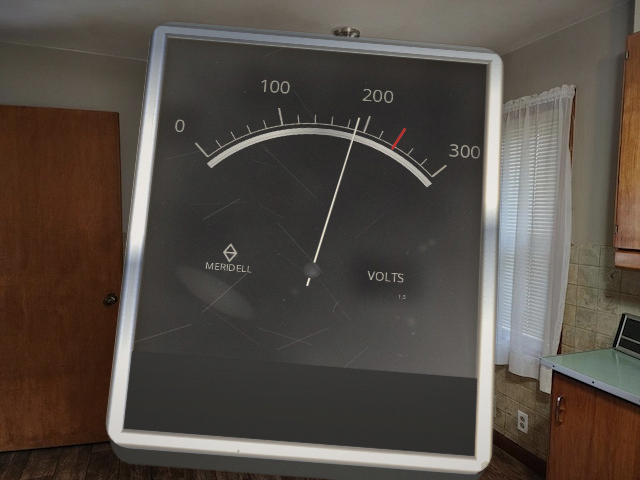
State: 190 (V)
